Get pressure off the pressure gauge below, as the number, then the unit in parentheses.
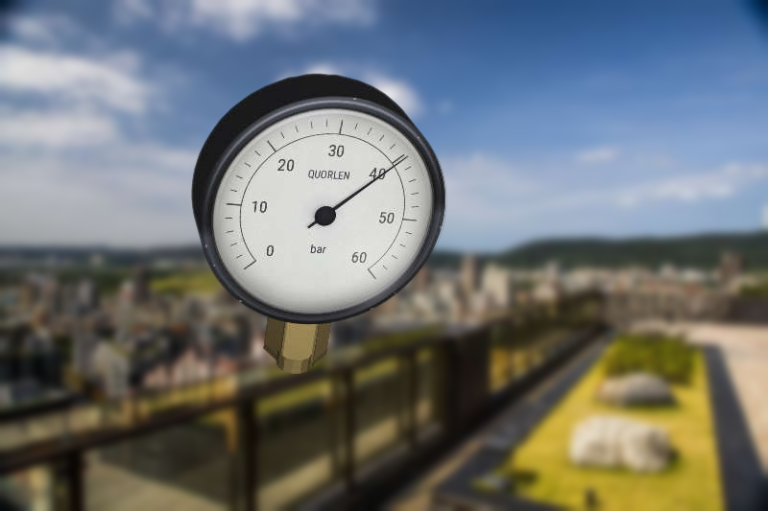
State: 40 (bar)
